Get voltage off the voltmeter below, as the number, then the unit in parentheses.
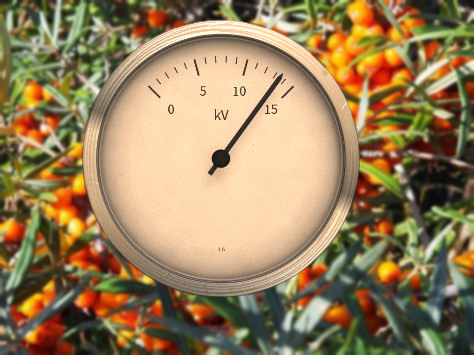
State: 13.5 (kV)
